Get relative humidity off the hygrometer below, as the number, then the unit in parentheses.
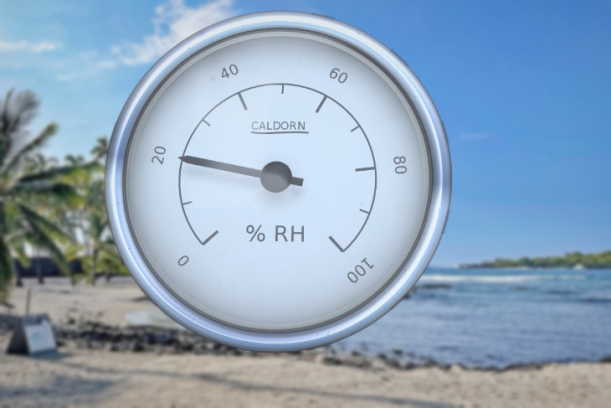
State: 20 (%)
